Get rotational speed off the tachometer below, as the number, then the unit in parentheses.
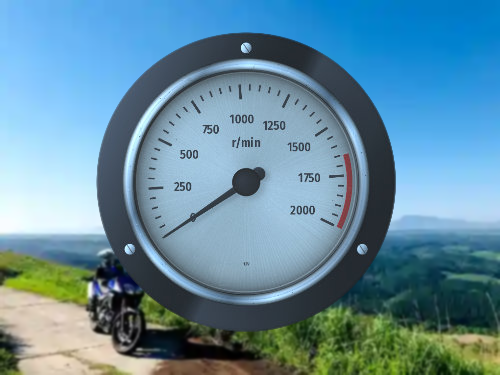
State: 0 (rpm)
